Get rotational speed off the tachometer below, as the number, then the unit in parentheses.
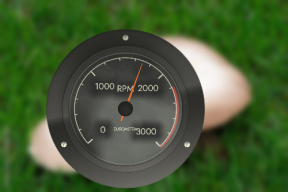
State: 1700 (rpm)
